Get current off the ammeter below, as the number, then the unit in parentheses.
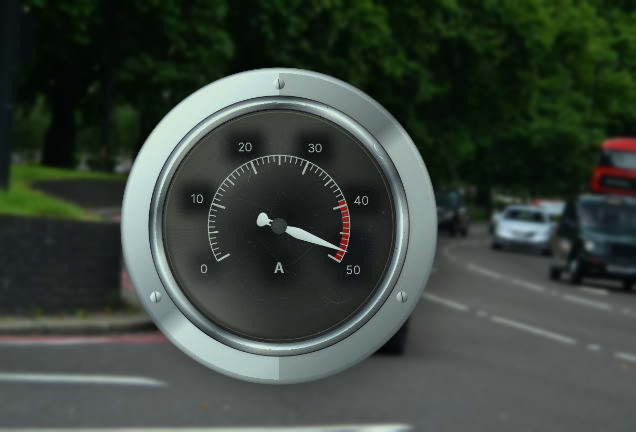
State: 48 (A)
